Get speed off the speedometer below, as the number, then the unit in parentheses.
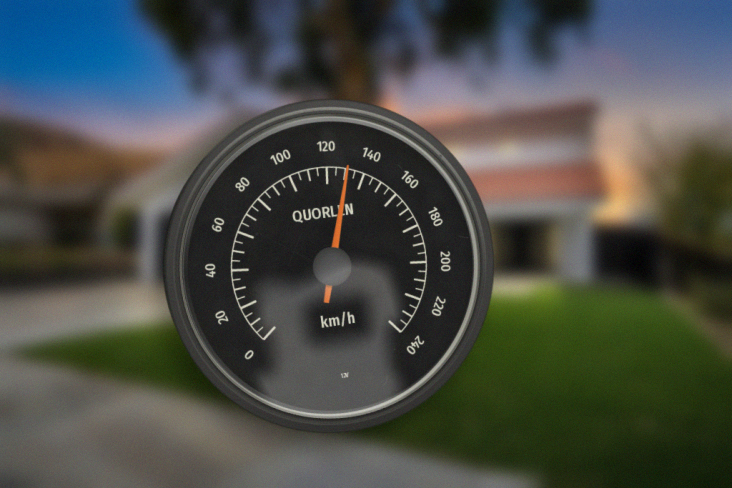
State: 130 (km/h)
